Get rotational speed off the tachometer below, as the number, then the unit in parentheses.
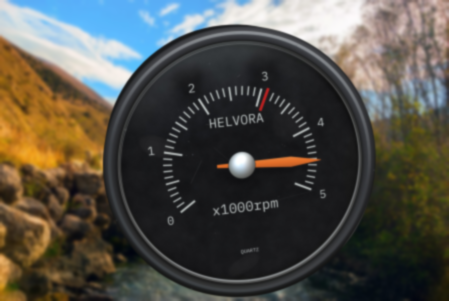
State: 4500 (rpm)
